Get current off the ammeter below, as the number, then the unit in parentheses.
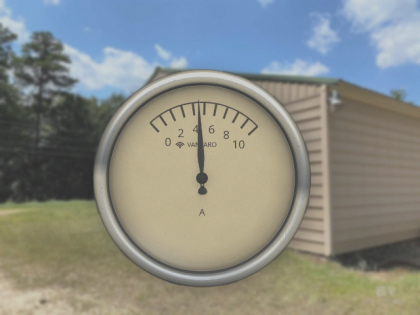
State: 4.5 (A)
